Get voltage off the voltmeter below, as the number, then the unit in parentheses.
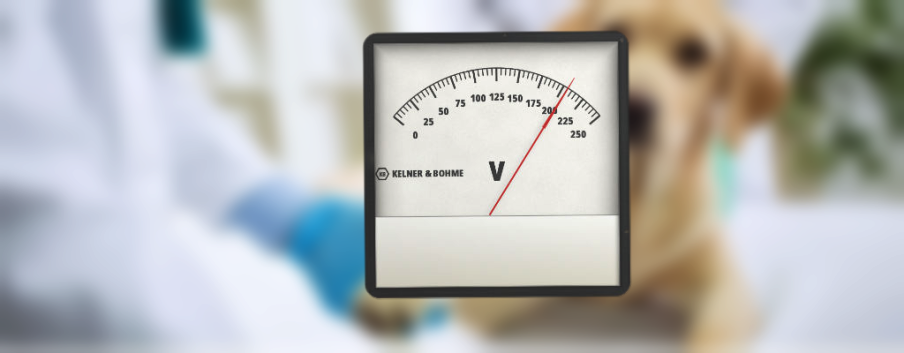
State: 205 (V)
